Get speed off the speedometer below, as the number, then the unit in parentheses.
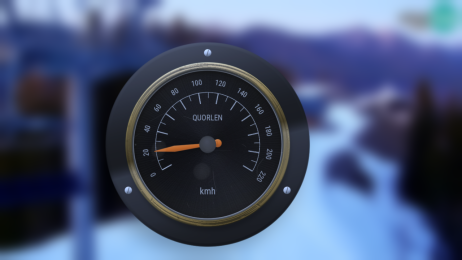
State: 20 (km/h)
